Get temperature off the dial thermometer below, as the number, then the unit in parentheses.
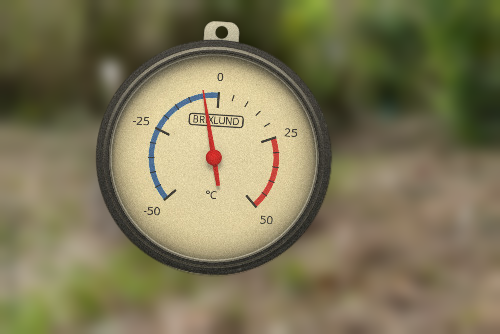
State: -5 (°C)
